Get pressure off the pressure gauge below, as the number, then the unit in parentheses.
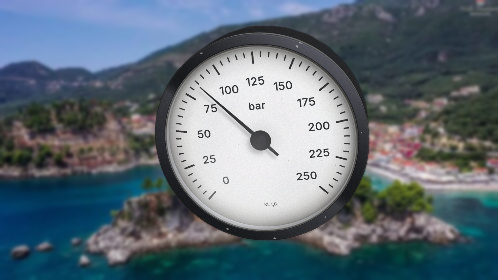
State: 85 (bar)
